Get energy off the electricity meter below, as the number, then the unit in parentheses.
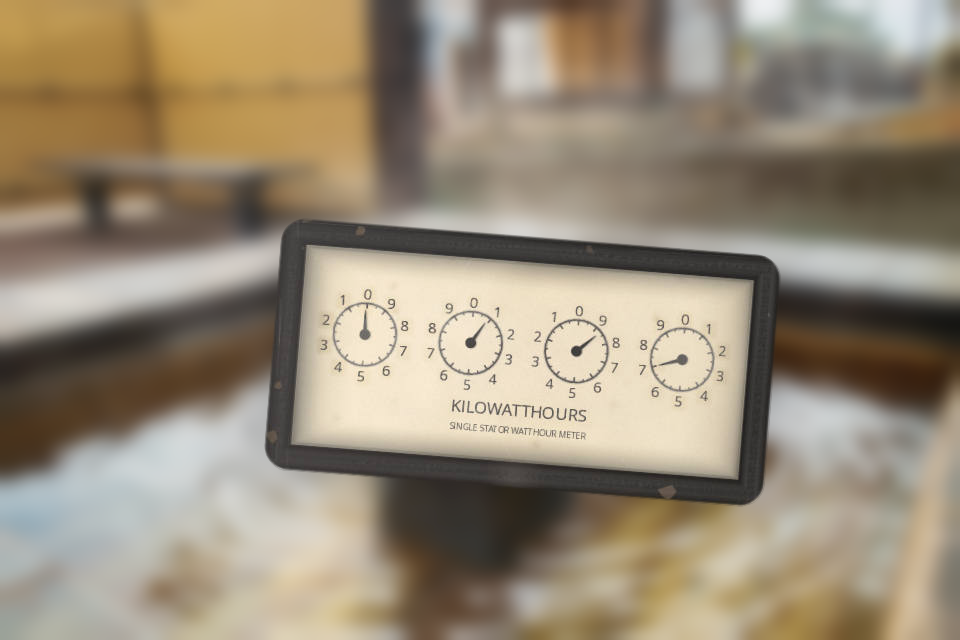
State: 87 (kWh)
